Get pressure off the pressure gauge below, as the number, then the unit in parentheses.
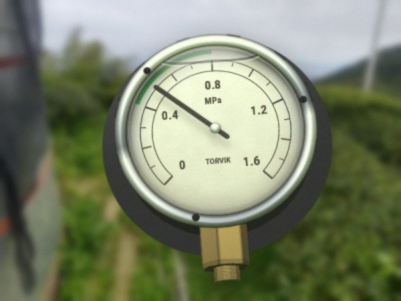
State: 0.5 (MPa)
